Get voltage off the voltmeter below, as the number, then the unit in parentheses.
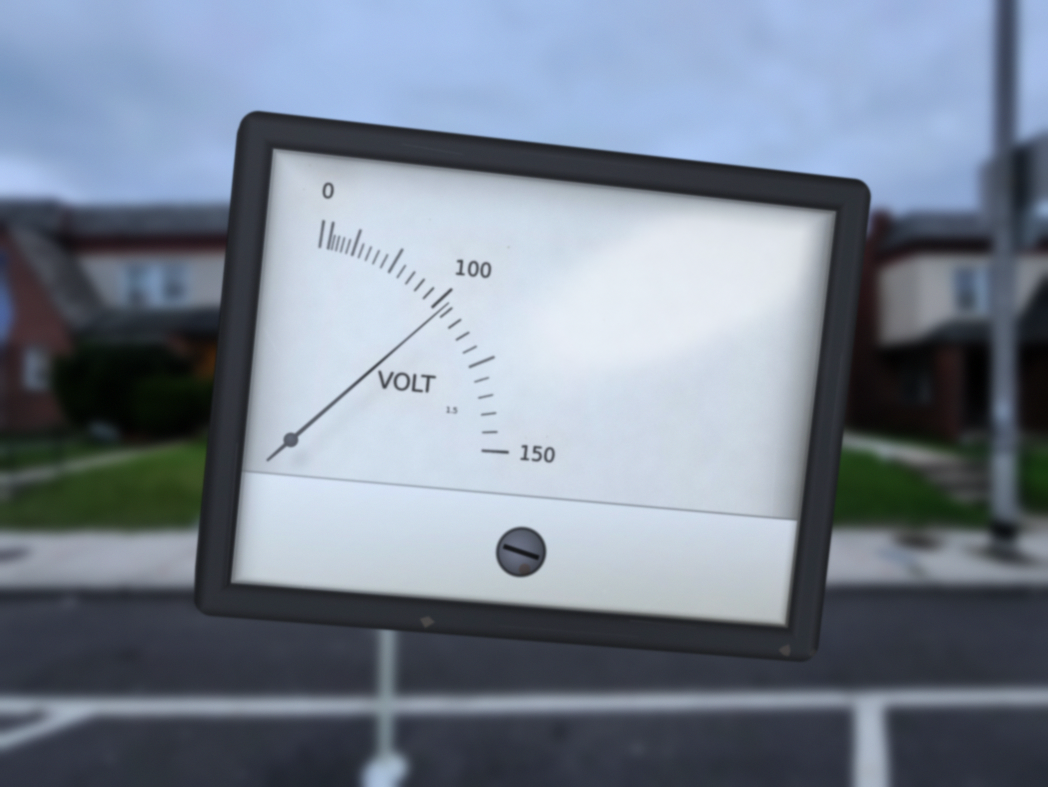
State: 102.5 (V)
